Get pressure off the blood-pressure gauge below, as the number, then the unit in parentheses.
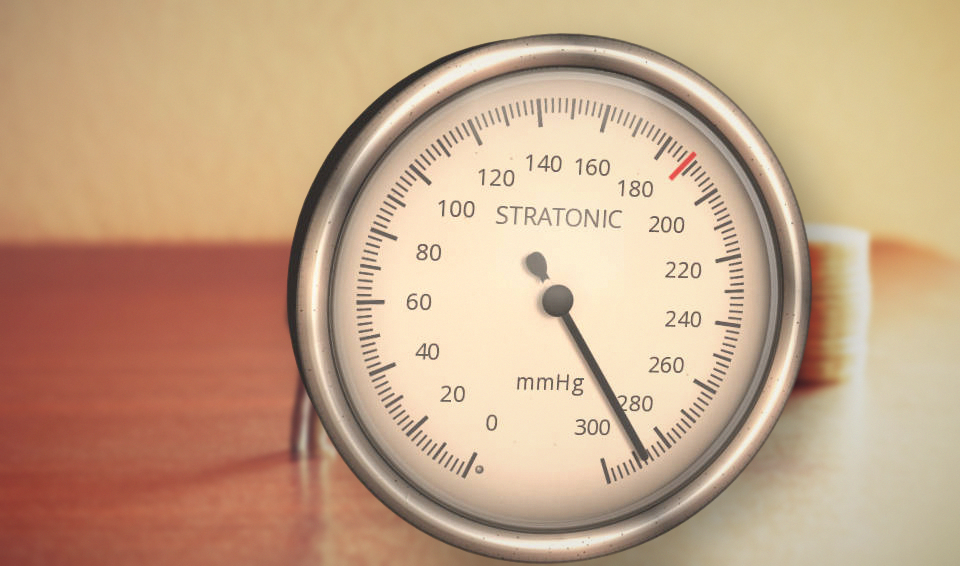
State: 288 (mmHg)
